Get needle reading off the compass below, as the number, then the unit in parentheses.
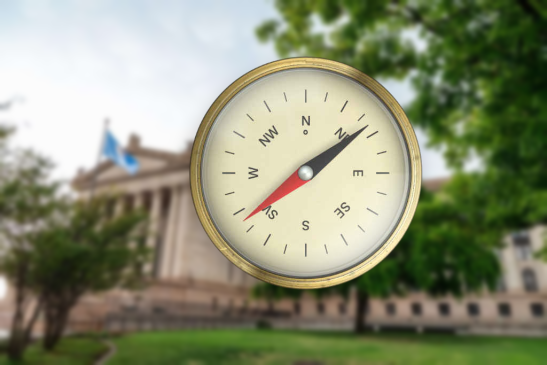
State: 232.5 (°)
